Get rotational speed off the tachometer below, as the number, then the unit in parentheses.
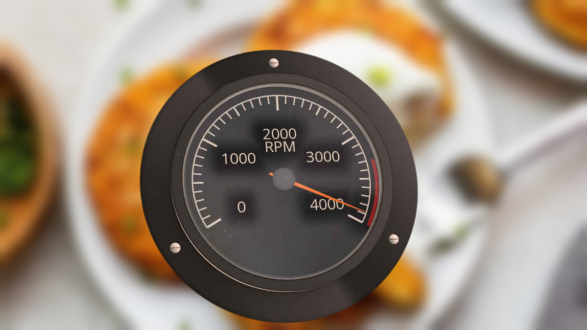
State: 3900 (rpm)
